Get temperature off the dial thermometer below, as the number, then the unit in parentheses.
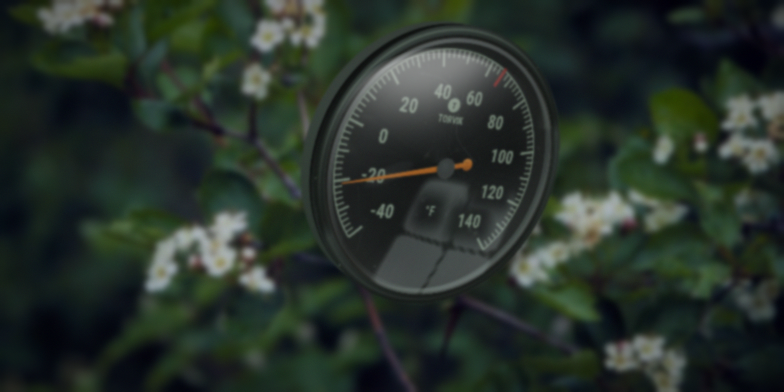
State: -20 (°F)
